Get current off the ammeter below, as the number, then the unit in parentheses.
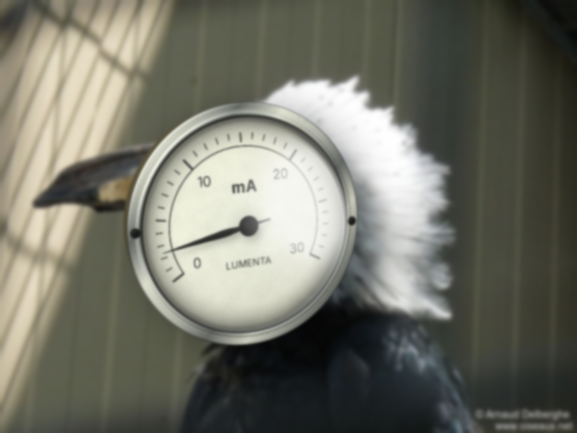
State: 2.5 (mA)
